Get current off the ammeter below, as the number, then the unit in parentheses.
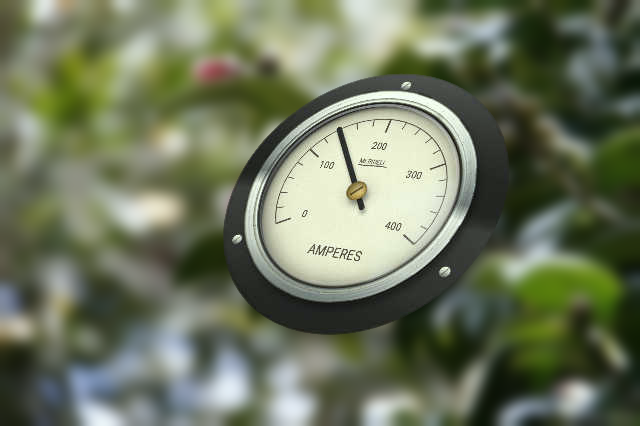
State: 140 (A)
